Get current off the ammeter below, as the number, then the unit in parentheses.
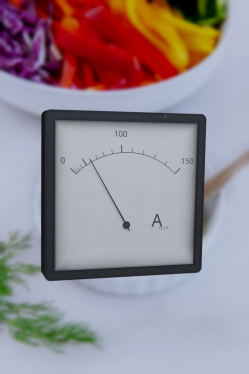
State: 60 (A)
